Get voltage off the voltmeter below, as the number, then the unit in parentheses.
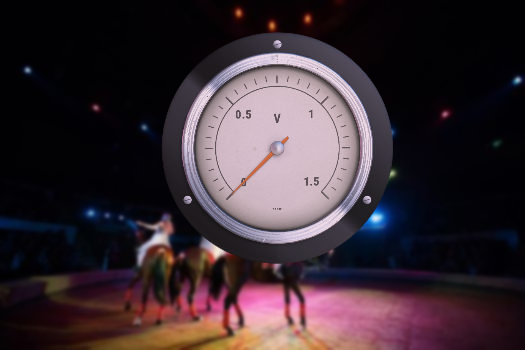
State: 0 (V)
